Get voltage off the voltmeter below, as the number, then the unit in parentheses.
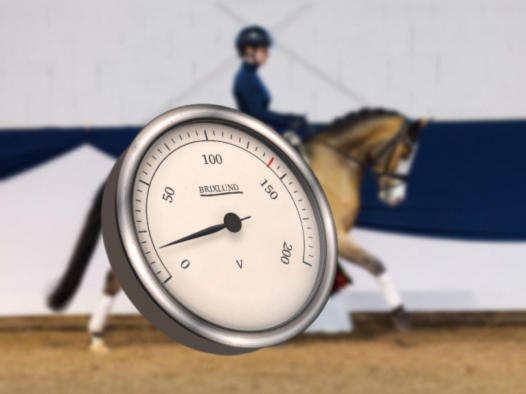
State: 15 (V)
